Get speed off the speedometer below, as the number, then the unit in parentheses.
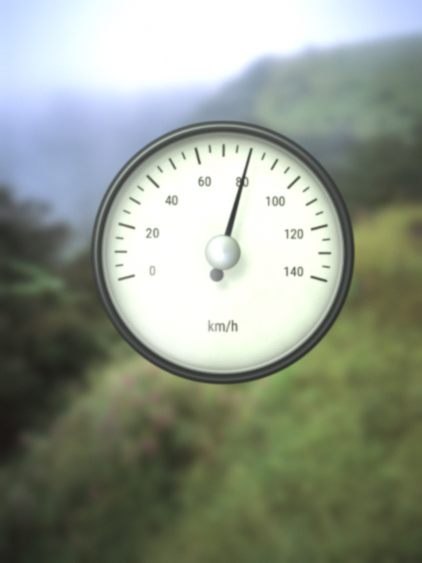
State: 80 (km/h)
